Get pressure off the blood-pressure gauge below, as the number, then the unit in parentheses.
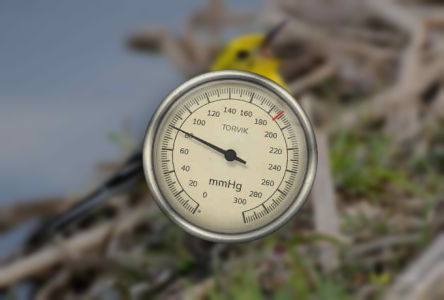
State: 80 (mmHg)
